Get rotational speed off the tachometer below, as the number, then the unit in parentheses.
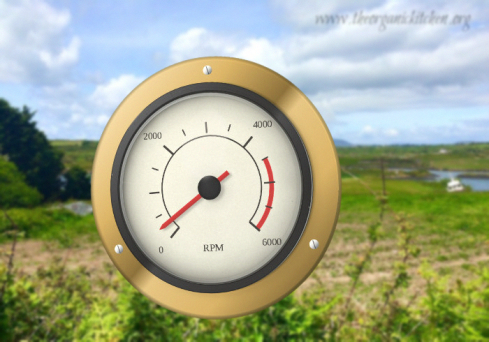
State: 250 (rpm)
